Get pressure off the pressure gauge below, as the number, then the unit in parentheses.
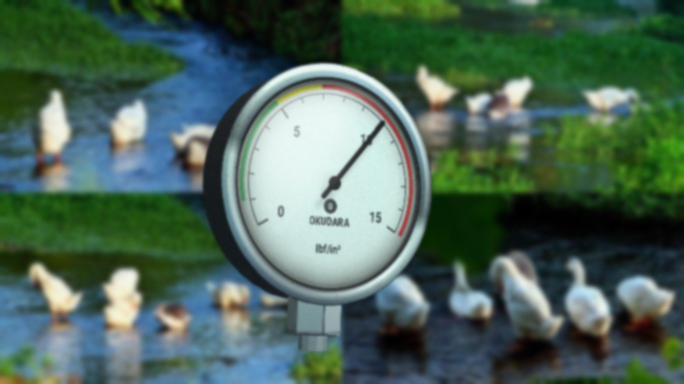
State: 10 (psi)
